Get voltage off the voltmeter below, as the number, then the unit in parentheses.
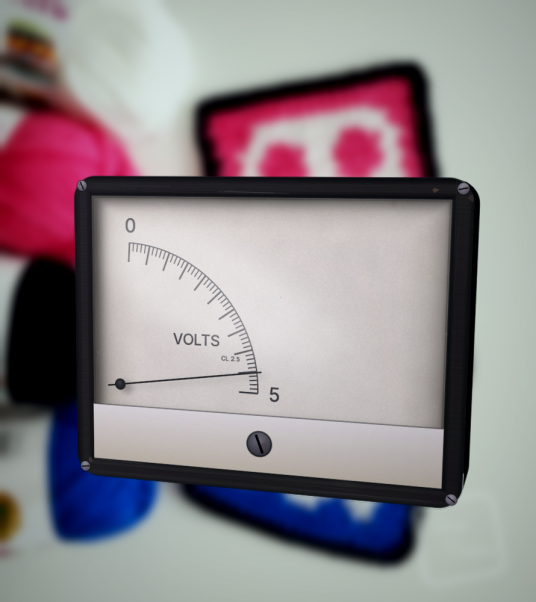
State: 4.5 (V)
